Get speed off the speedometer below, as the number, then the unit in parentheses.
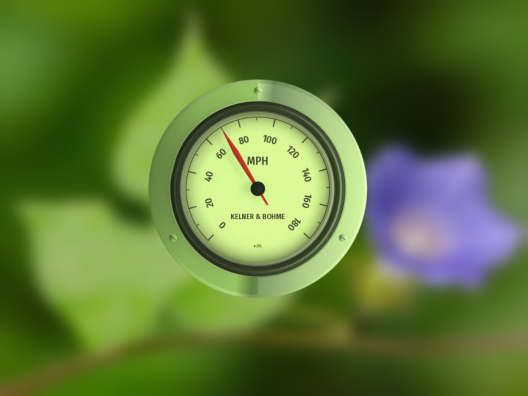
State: 70 (mph)
